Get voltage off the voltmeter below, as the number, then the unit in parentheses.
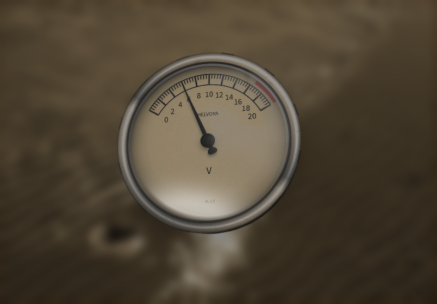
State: 6 (V)
